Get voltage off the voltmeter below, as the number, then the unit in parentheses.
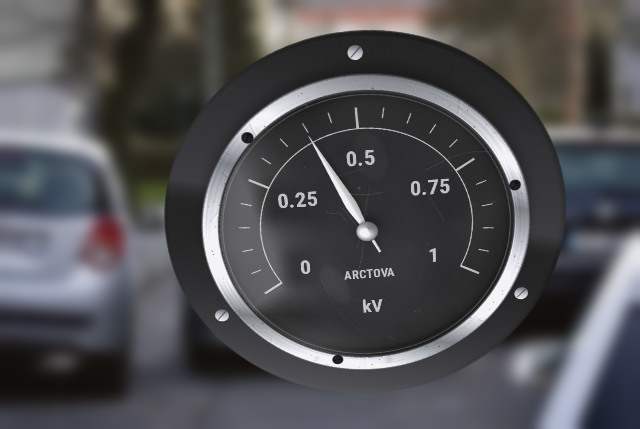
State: 0.4 (kV)
